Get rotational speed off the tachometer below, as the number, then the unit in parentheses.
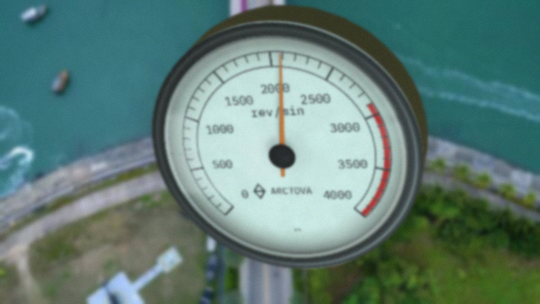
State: 2100 (rpm)
